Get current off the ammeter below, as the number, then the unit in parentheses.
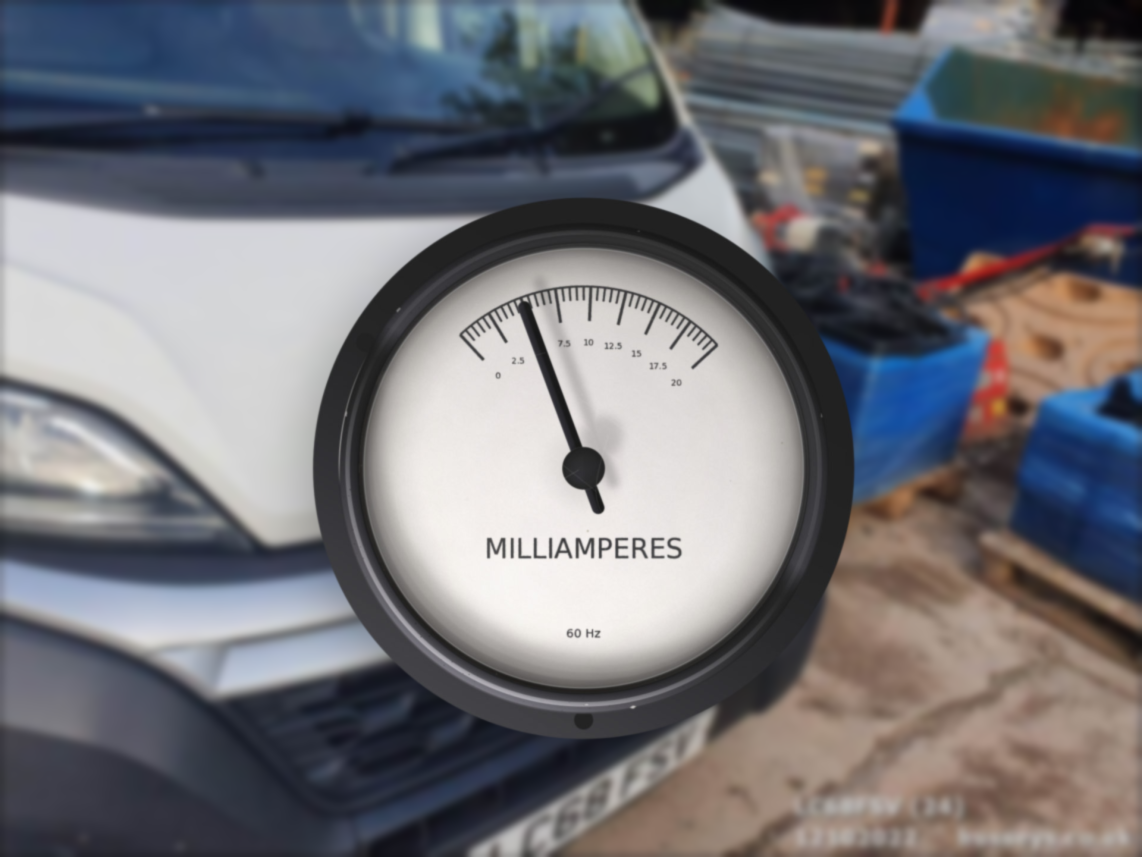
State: 5 (mA)
